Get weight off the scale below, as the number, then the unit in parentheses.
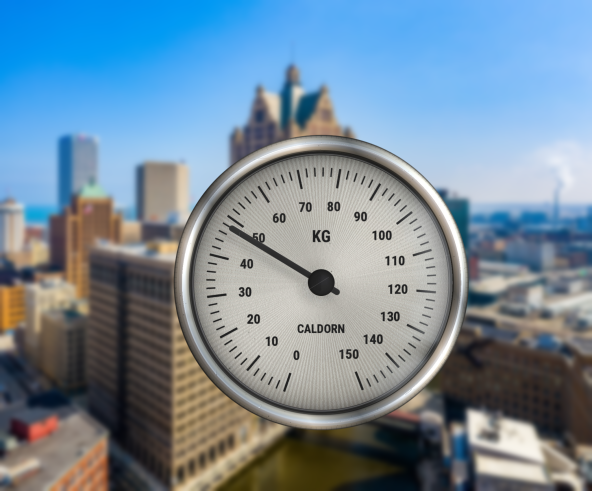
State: 48 (kg)
